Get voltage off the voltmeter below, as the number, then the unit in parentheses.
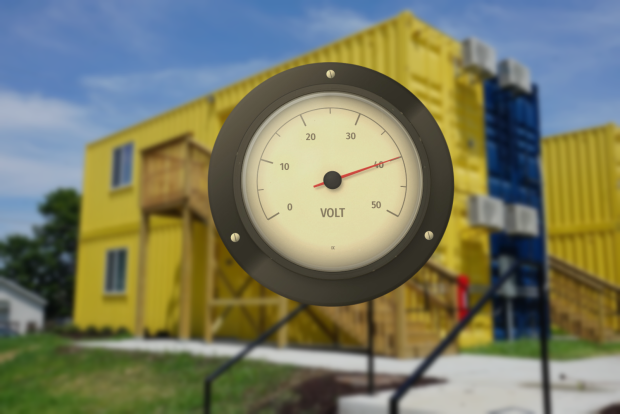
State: 40 (V)
